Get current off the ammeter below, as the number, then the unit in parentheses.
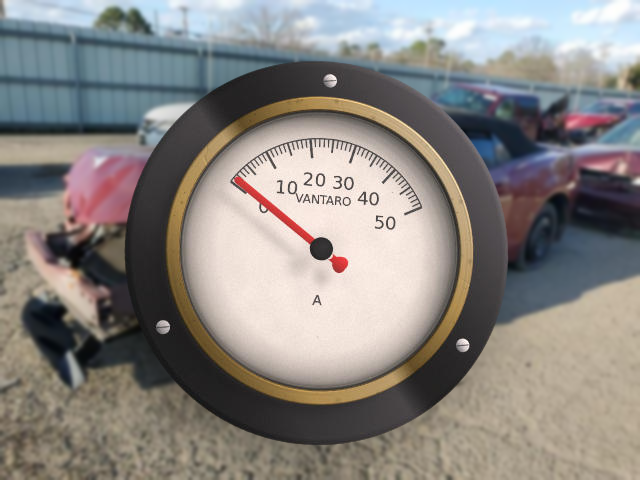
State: 1 (A)
